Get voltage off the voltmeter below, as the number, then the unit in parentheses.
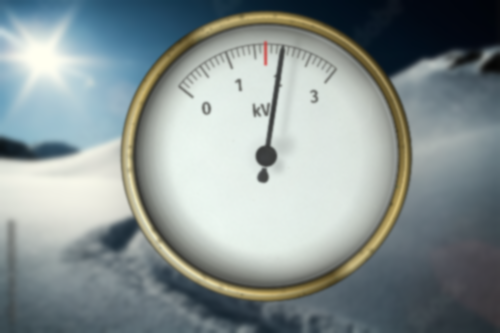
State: 2 (kV)
